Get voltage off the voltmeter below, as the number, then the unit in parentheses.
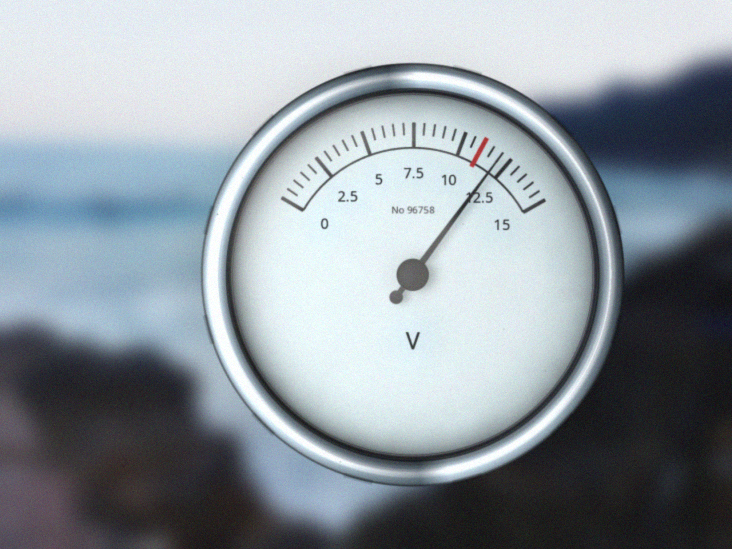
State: 12 (V)
